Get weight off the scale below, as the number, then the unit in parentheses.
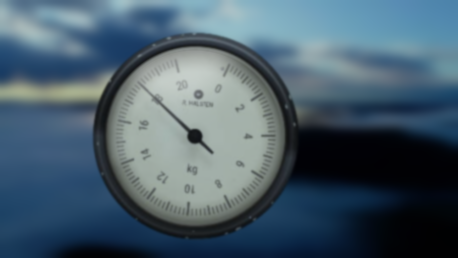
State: 18 (kg)
